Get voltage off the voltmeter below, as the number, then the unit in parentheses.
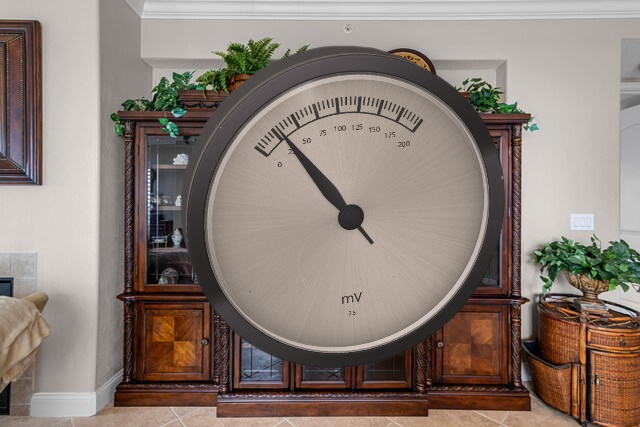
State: 30 (mV)
